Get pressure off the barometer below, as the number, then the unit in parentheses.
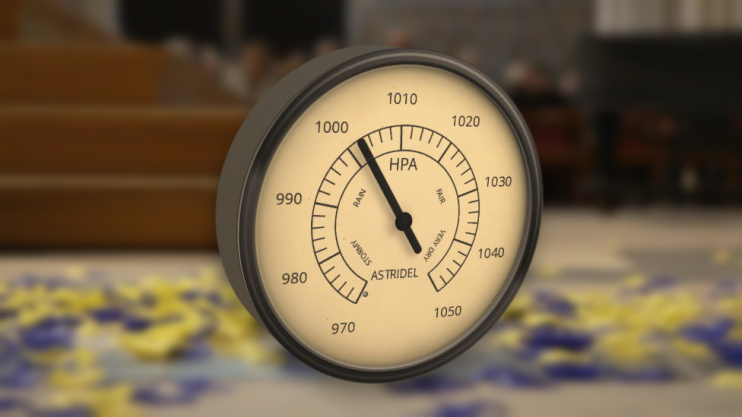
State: 1002 (hPa)
